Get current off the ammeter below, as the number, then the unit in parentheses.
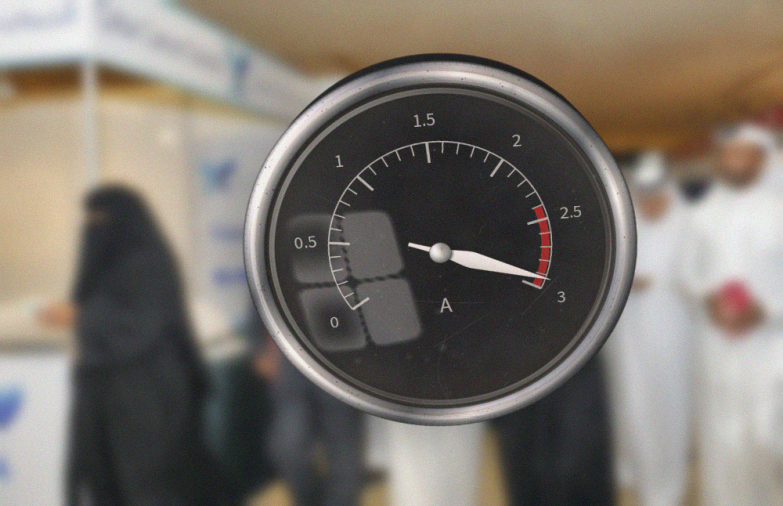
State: 2.9 (A)
